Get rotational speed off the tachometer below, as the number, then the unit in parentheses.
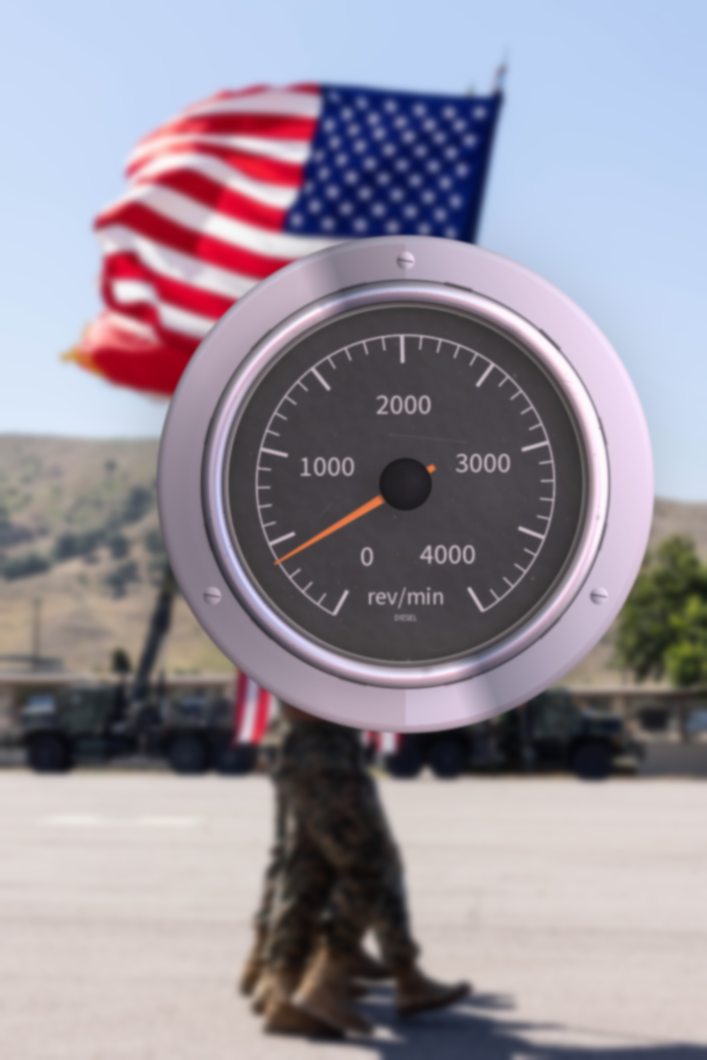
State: 400 (rpm)
